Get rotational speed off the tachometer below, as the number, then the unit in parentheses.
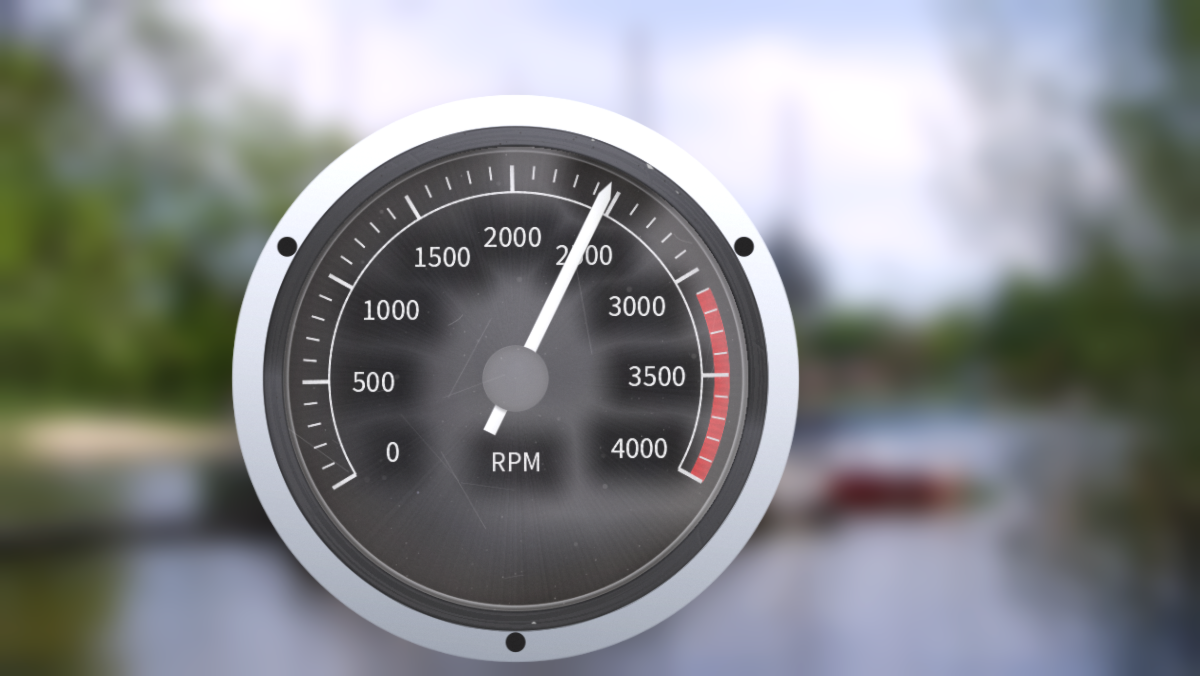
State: 2450 (rpm)
